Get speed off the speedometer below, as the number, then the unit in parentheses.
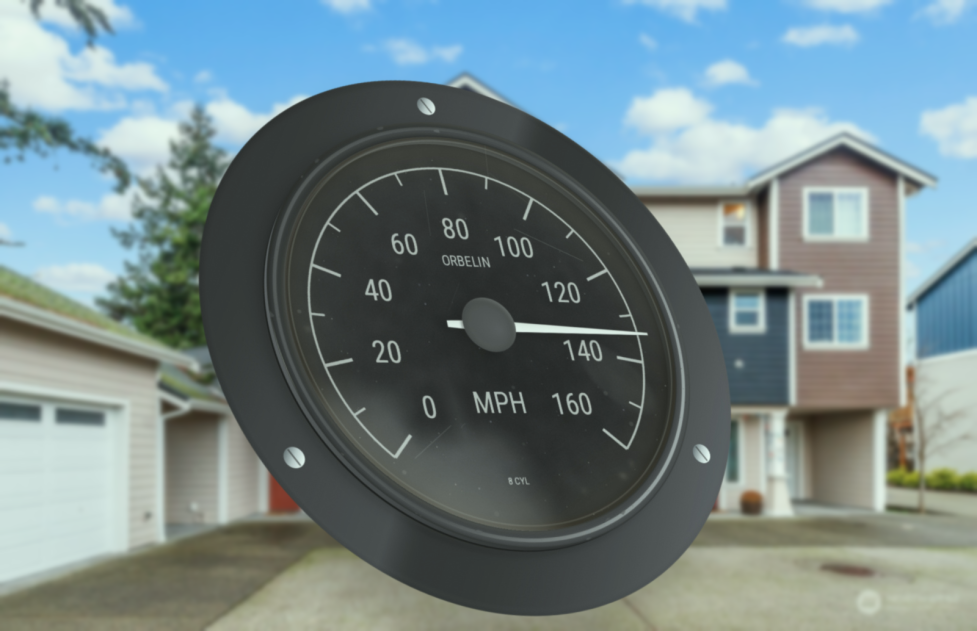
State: 135 (mph)
